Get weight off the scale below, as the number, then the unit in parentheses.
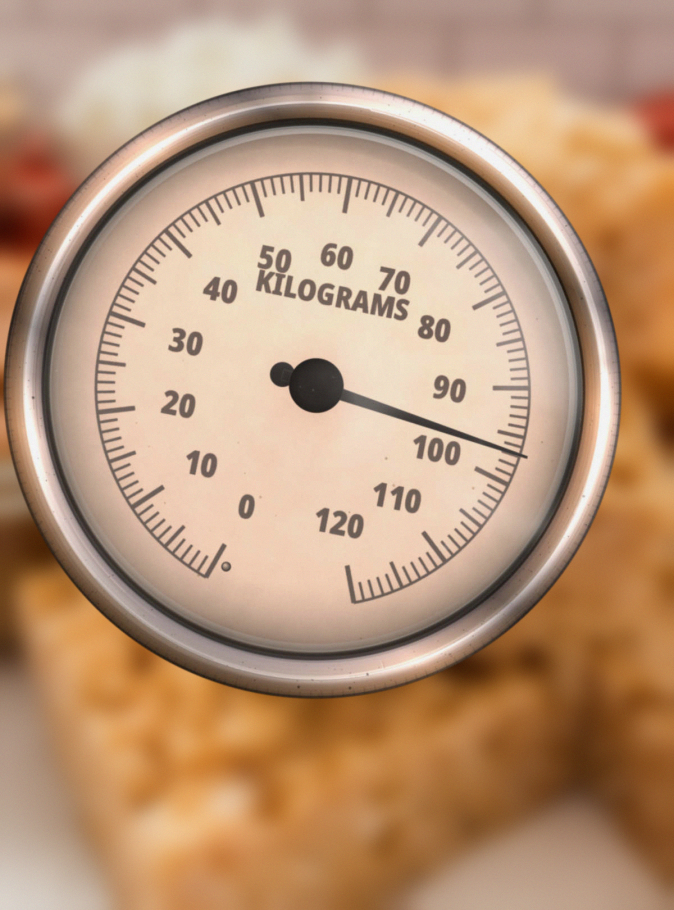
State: 97 (kg)
